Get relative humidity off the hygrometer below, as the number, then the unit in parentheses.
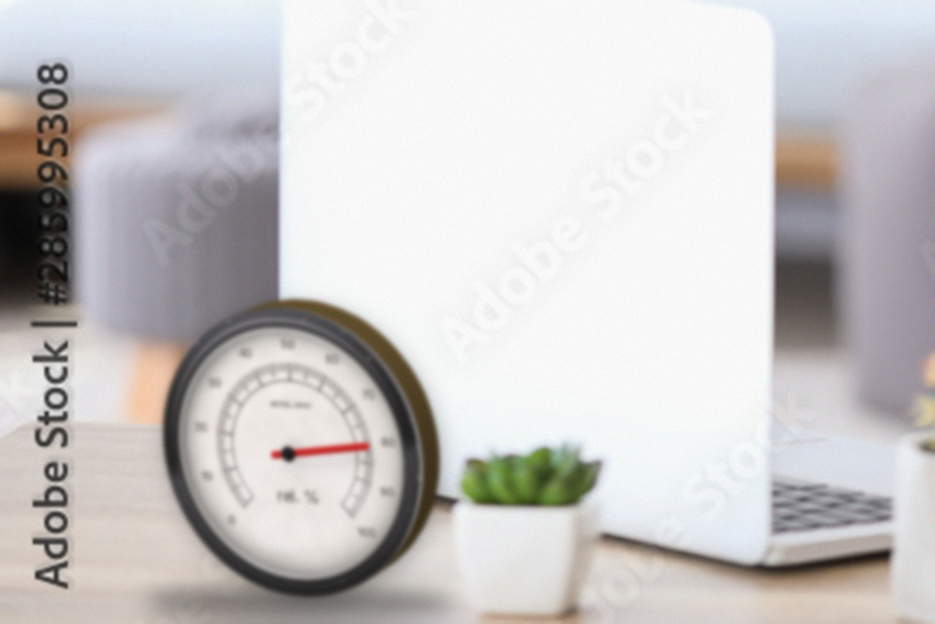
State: 80 (%)
